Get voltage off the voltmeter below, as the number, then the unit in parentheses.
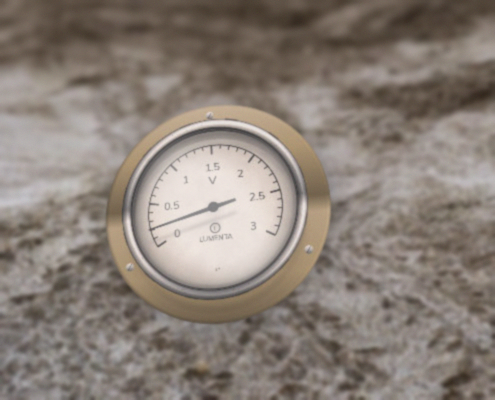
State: 0.2 (V)
